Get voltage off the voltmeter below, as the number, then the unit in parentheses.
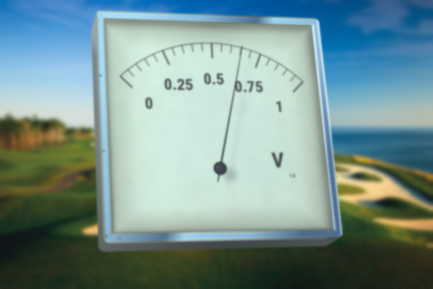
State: 0.65 (V)
